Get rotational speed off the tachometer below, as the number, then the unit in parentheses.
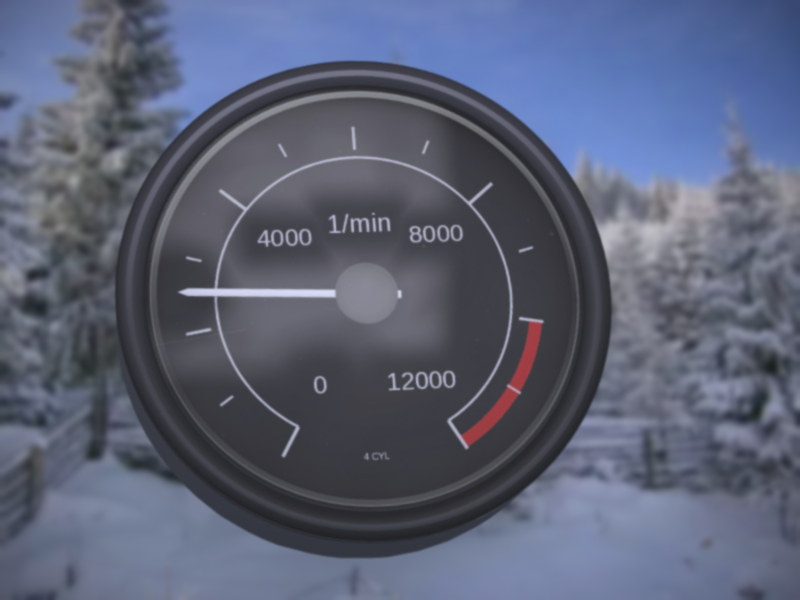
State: 2500 (rpm)
